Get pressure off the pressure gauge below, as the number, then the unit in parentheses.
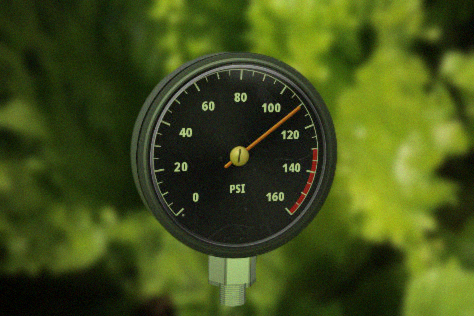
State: 110 (psi)
